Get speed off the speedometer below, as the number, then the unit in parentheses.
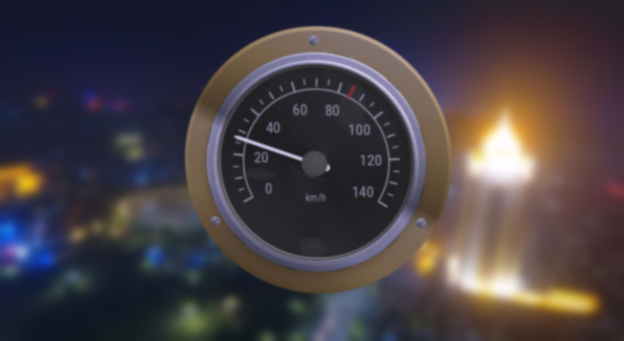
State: 27.5 (km/h)
